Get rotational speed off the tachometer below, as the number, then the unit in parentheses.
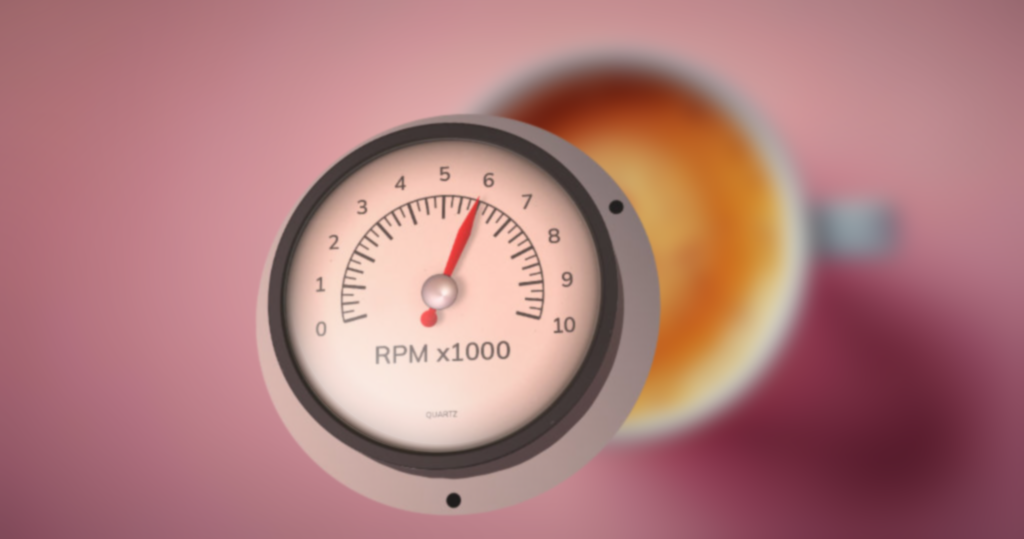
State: 6000 (rpm)
